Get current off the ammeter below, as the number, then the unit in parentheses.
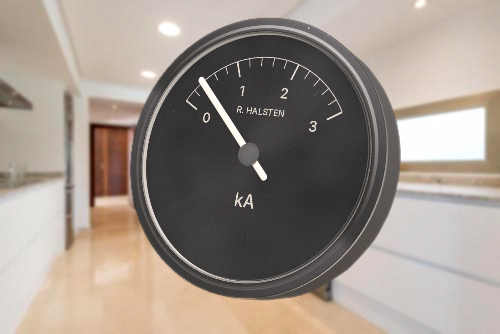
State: 0.4 (kA)
